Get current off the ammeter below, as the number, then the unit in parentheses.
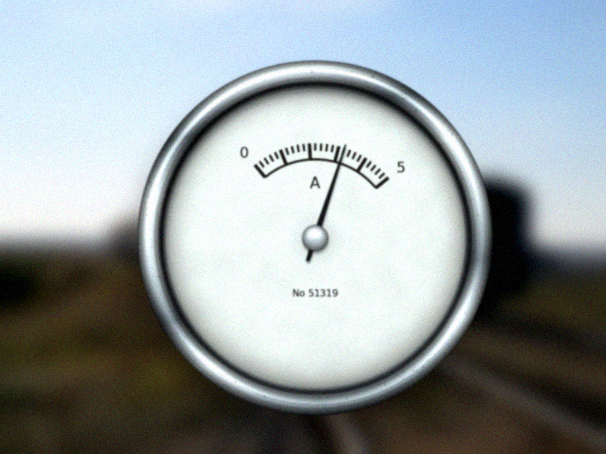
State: 3.2 (A)
